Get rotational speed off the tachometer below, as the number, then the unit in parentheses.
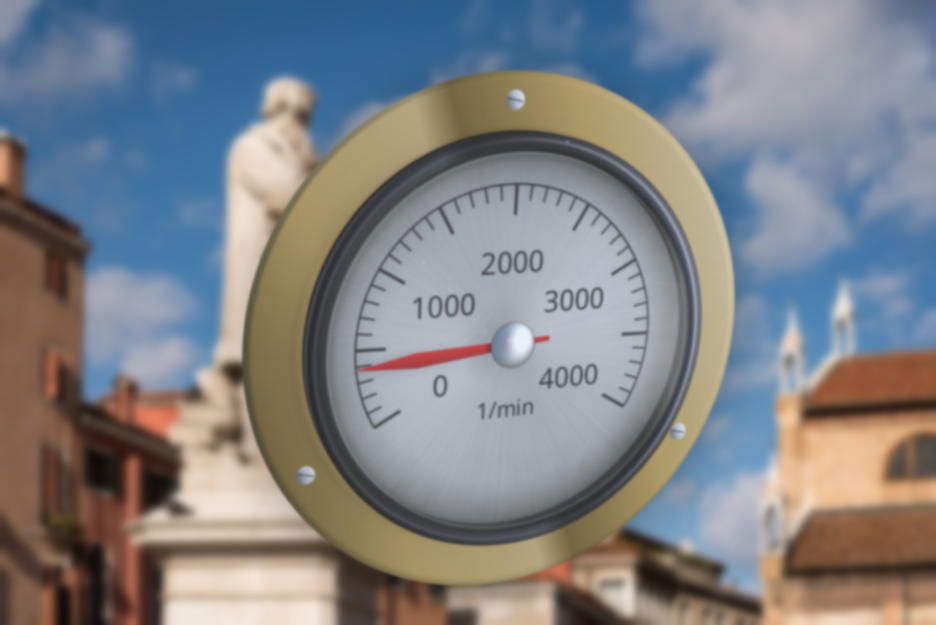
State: 400 (rpm)
